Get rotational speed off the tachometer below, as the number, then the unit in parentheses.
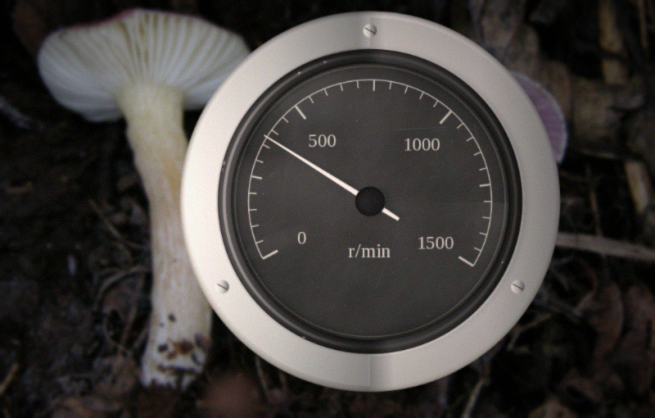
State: 375 (rpm)
